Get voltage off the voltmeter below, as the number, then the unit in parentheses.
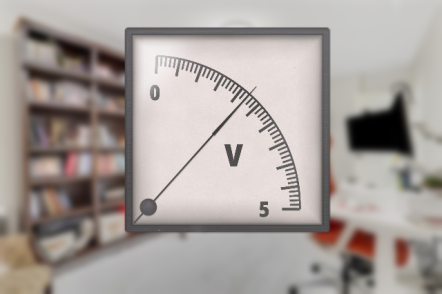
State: 2.2 (V)
